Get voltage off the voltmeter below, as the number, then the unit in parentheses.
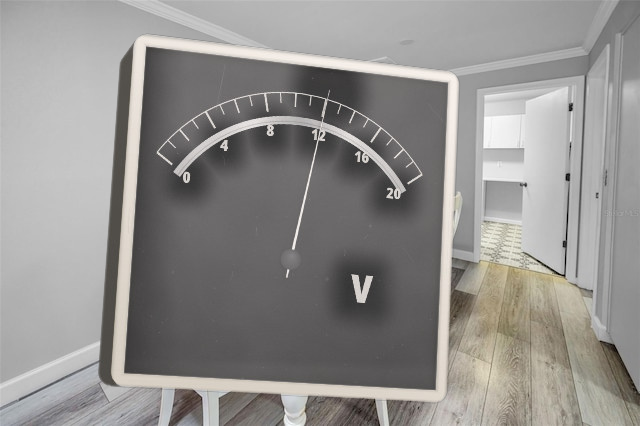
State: 12 (V)
